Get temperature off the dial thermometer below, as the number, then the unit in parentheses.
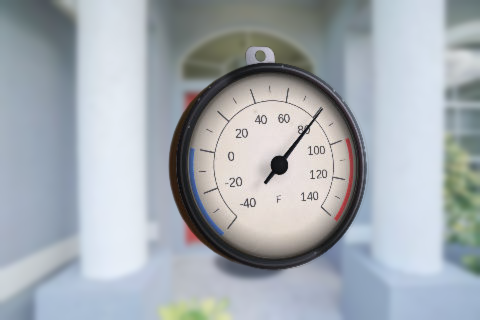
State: 80 (°F)
